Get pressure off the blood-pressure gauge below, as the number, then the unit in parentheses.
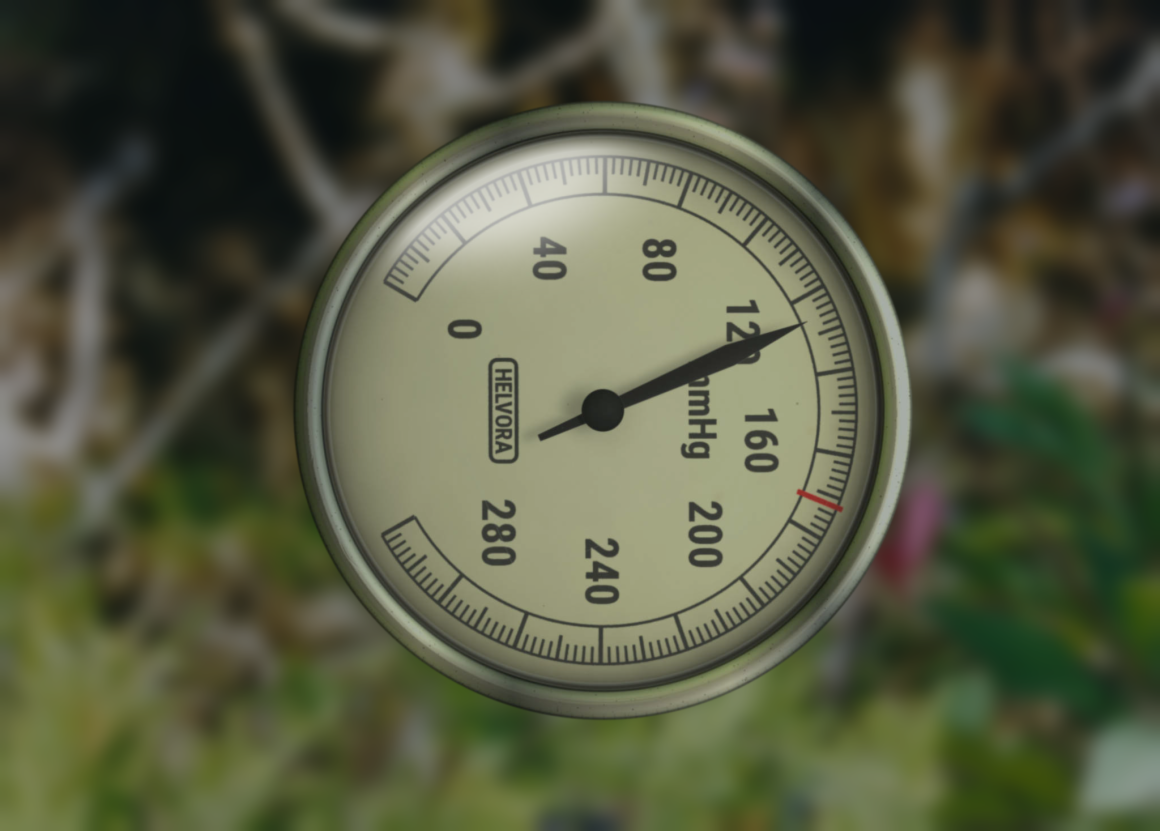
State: 126 (mmHg)
